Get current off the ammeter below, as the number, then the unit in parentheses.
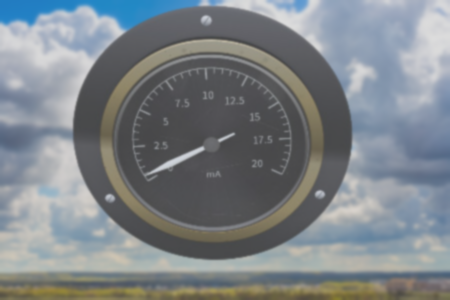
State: 0.5 (mA)
